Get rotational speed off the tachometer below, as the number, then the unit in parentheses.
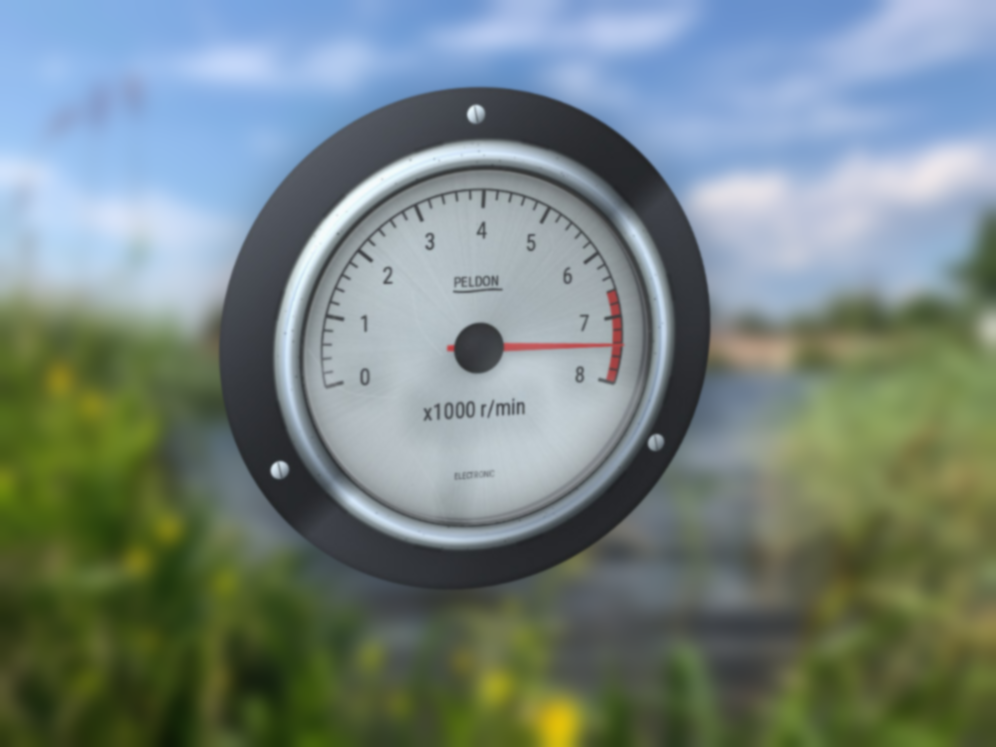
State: 7400 (rpm)
